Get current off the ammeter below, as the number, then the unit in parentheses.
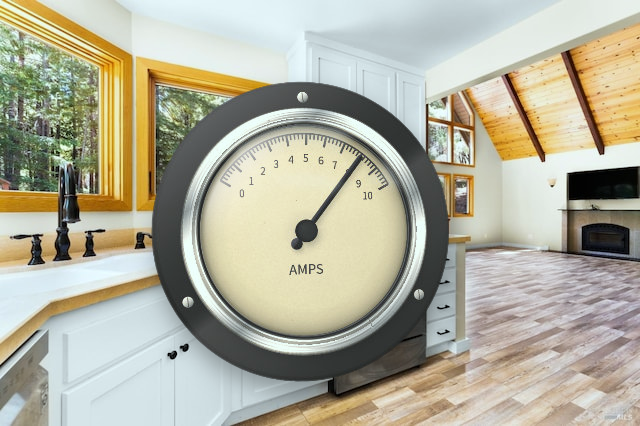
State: 8 (A)
